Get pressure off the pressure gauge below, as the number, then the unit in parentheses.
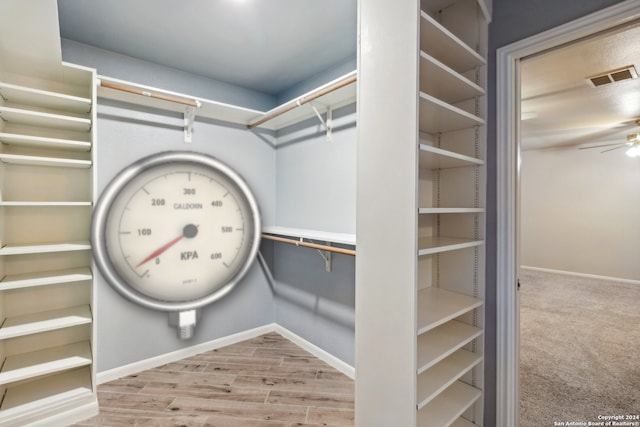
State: 25 (kPa)
